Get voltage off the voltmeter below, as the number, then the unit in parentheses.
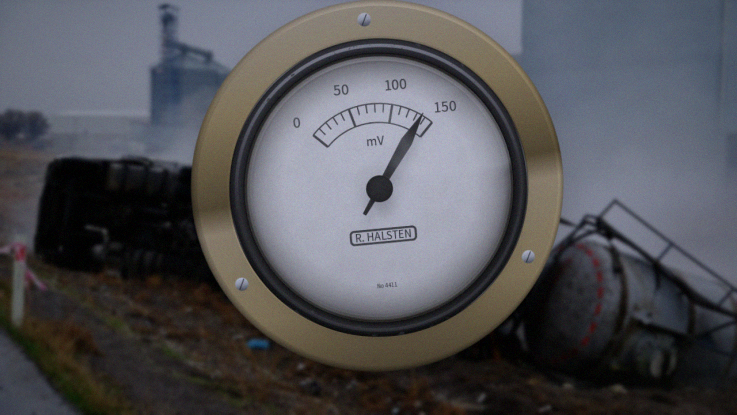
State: 135 (mV)
